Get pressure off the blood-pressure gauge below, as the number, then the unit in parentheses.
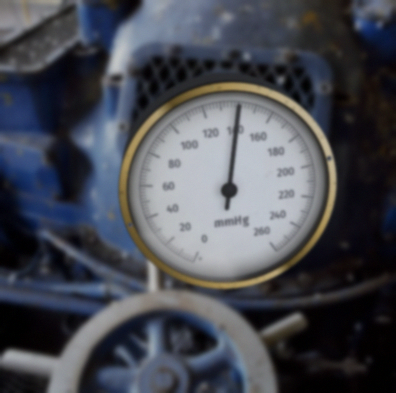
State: 140 (mmHg)
